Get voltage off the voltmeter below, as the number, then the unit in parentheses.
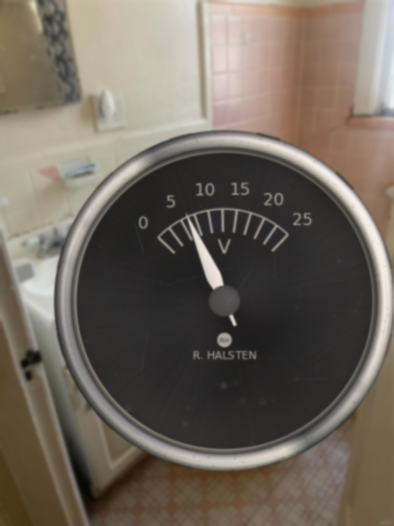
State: 6.25 (V)
